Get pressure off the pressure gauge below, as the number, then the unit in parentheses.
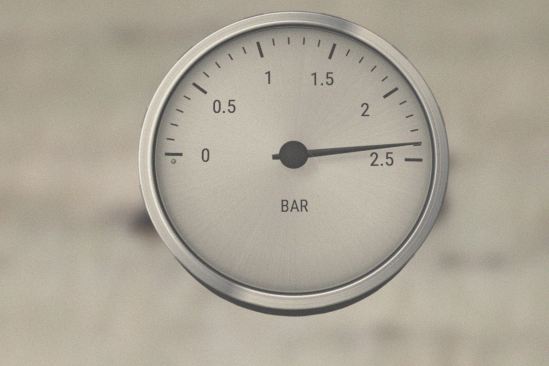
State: 2.4 (bar)
